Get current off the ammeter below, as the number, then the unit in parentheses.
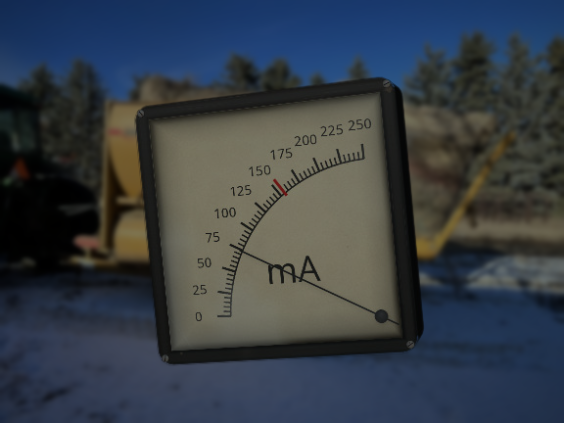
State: 75 (mA)
